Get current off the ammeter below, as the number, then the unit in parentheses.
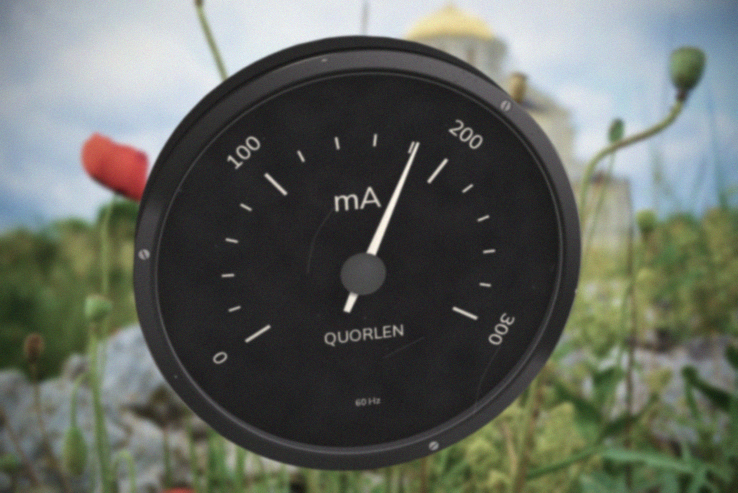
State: 180 (mA)
